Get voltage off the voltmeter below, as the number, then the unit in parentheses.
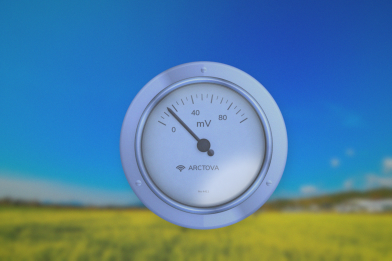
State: 15 (mV)
